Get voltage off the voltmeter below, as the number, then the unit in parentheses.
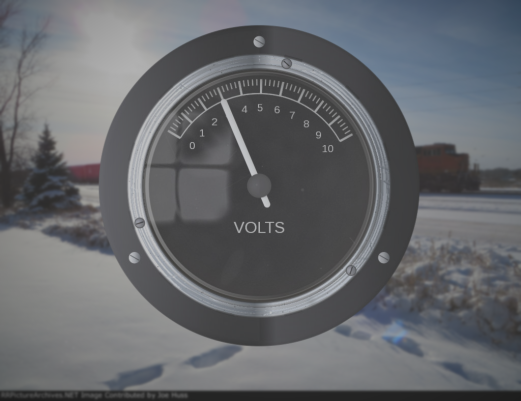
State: 3 (V)
